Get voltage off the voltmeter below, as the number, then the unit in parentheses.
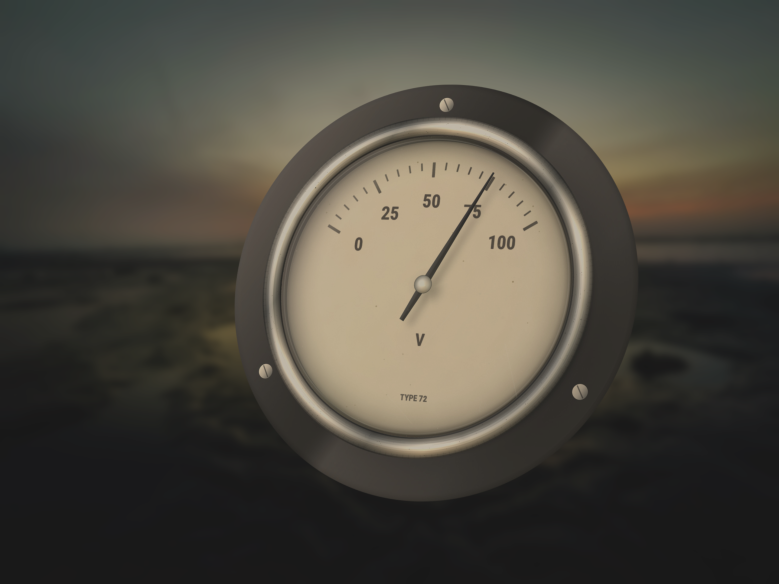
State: 75 (V)
